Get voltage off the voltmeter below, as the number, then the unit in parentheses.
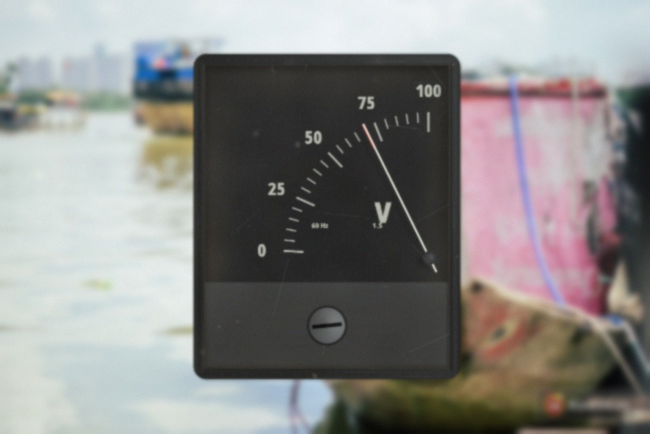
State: 70 (V)
